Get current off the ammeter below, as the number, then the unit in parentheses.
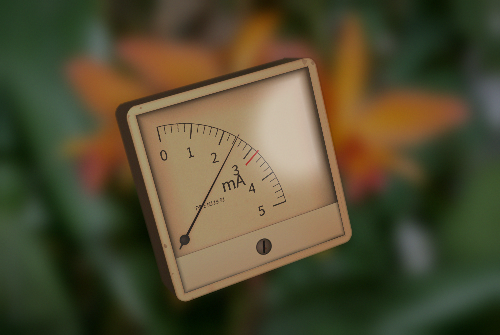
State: 2.4 (mA)
